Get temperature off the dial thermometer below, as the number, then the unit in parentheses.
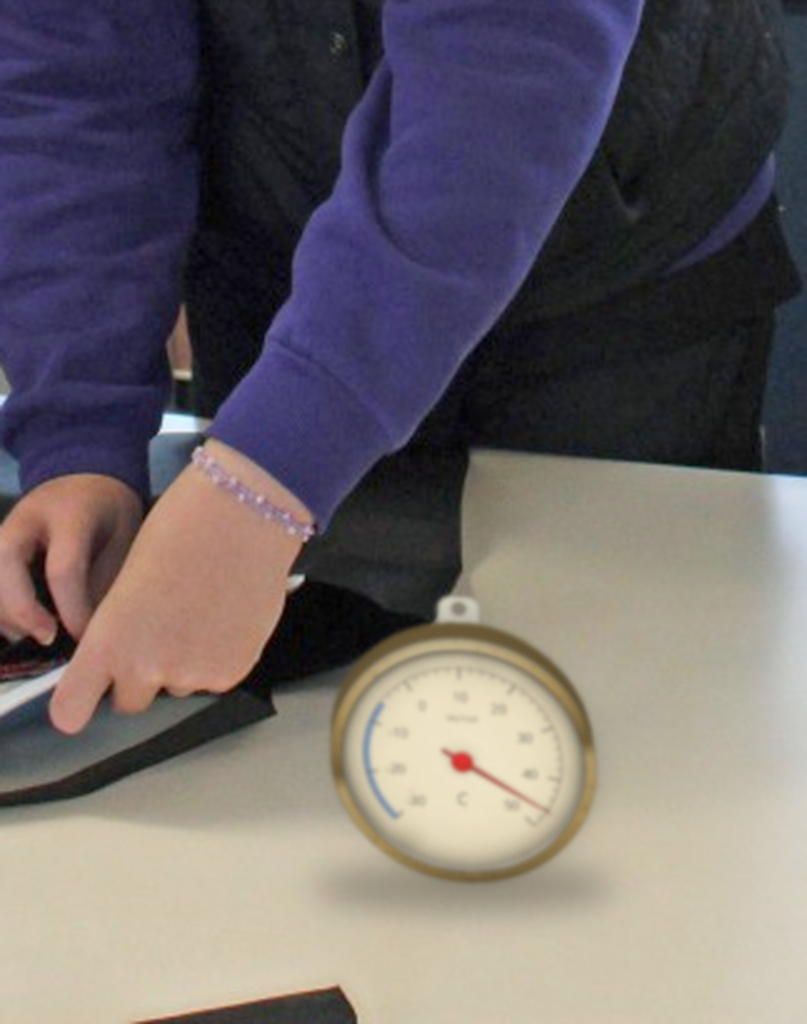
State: 46 (°C)
